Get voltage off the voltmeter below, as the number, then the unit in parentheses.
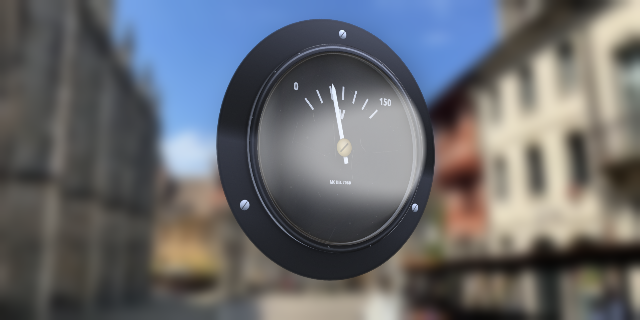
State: 50 (V)
